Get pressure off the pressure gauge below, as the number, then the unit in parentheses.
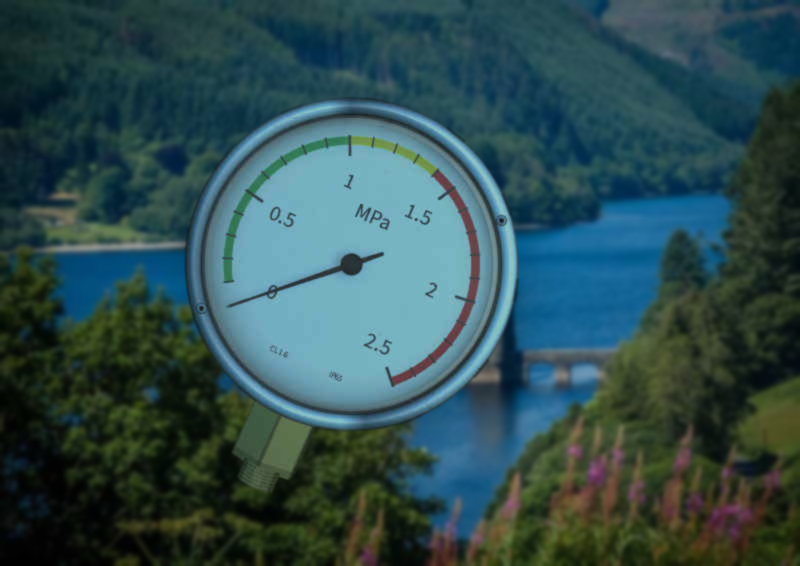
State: 0 (MPa)
